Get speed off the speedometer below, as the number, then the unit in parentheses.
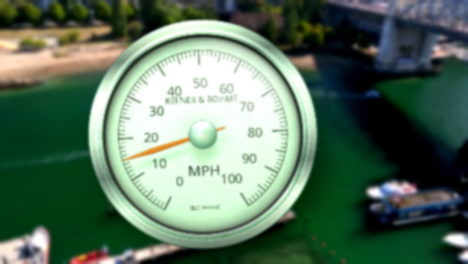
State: 15 (mph)
